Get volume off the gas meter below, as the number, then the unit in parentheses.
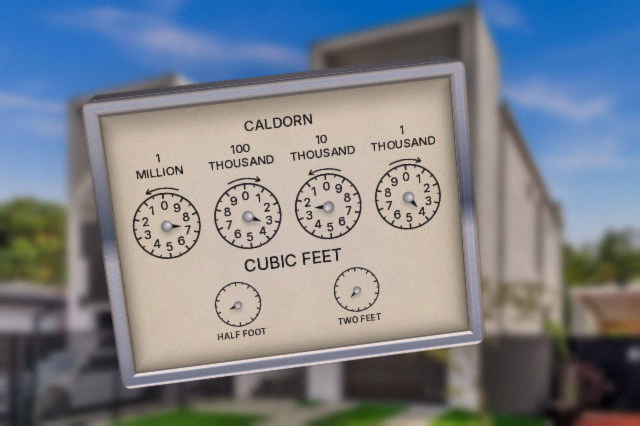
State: 732400 (ft³)
